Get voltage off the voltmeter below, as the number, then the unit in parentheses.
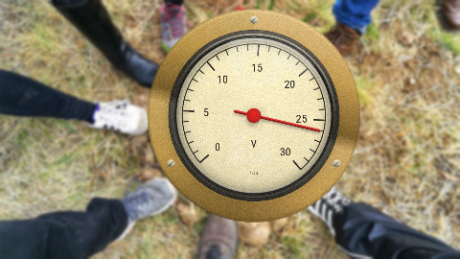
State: 26 (V)
